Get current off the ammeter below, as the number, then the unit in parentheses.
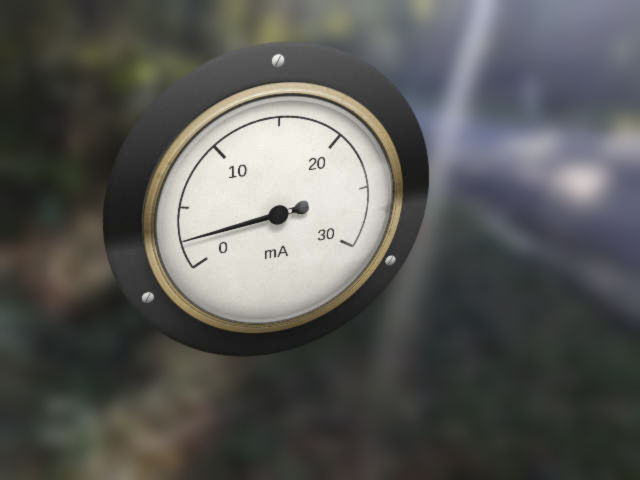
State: 2.5 (mA)
